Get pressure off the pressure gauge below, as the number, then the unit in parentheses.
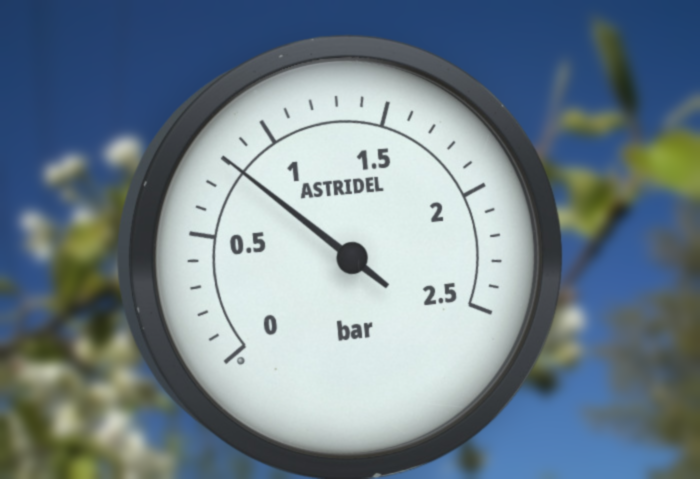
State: 0.8 (bar)
